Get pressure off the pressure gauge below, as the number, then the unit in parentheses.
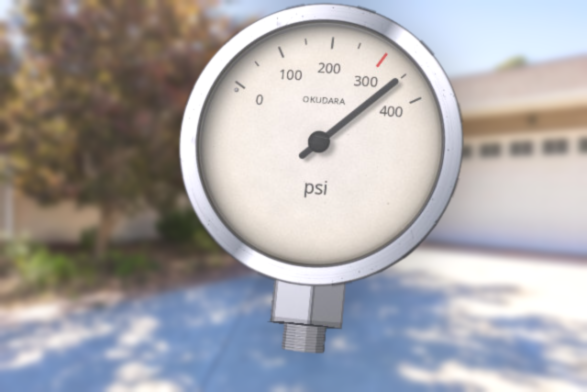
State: 350 (psi)
